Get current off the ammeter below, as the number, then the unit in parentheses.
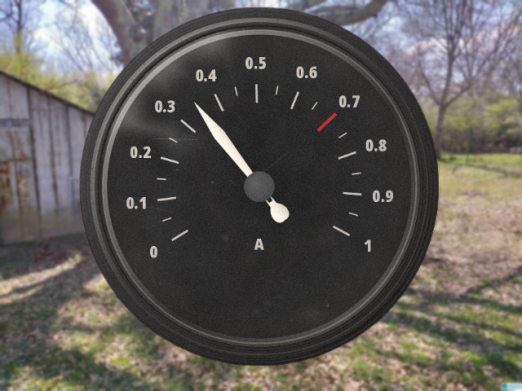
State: 0.35 (A)
